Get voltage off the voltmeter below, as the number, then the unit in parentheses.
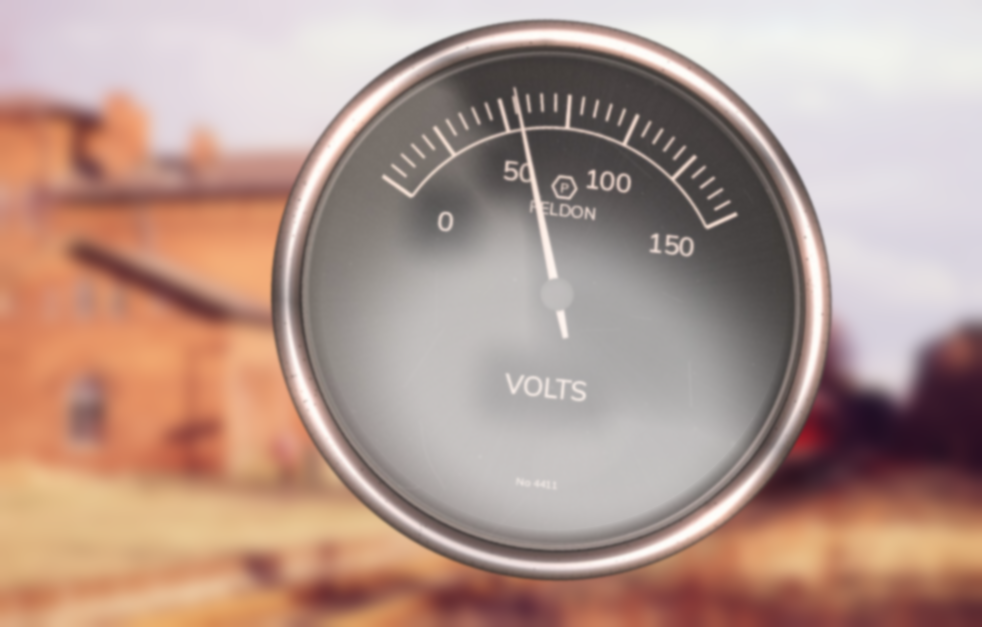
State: 55 (V)
